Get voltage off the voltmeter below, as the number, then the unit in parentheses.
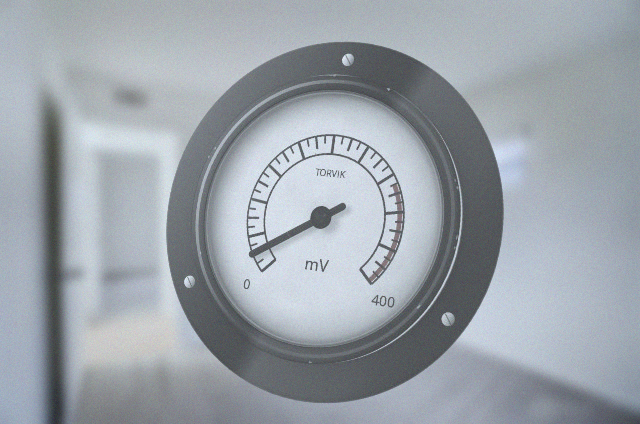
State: 20 (mV)
